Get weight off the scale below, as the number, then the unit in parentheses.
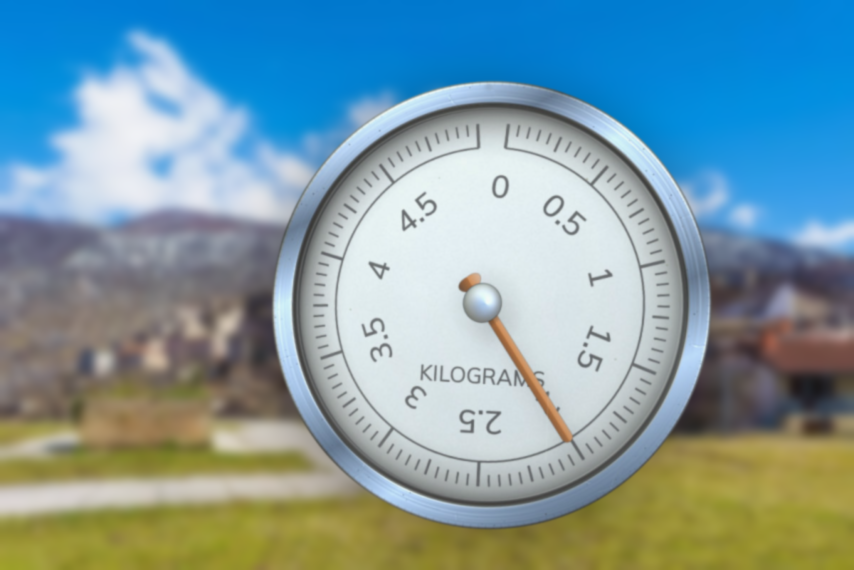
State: 2 (kg)
